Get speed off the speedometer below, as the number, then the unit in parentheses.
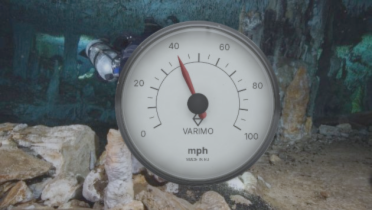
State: 40 (mph)
